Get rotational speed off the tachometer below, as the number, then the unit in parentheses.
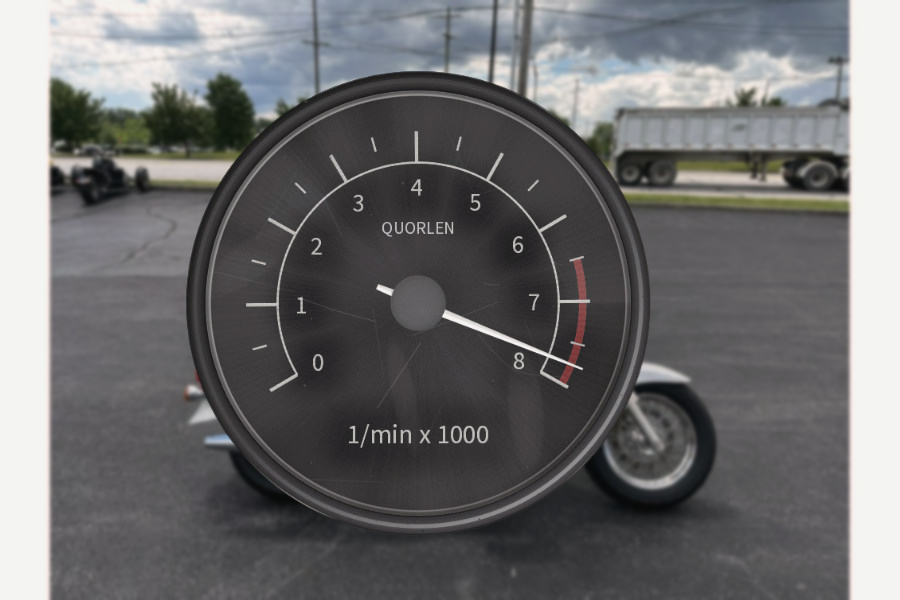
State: 7750 (rpm)
